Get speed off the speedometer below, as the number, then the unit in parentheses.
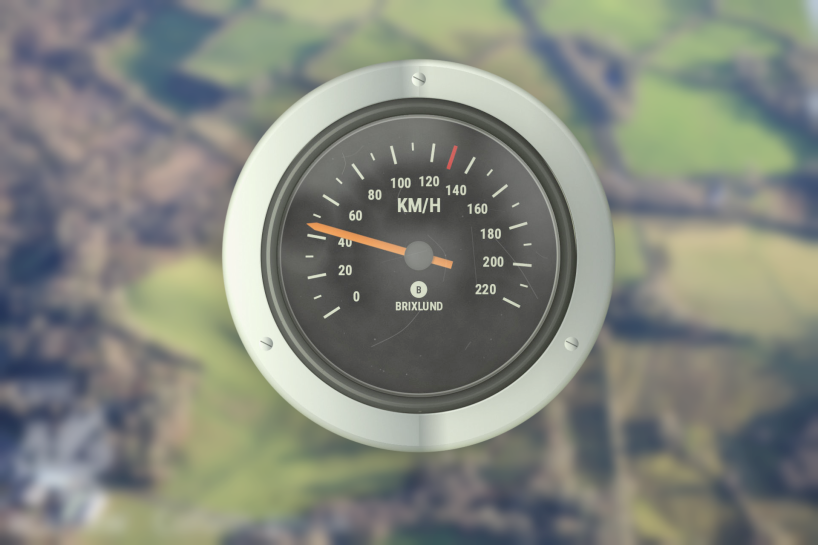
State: 45 (km/h)
